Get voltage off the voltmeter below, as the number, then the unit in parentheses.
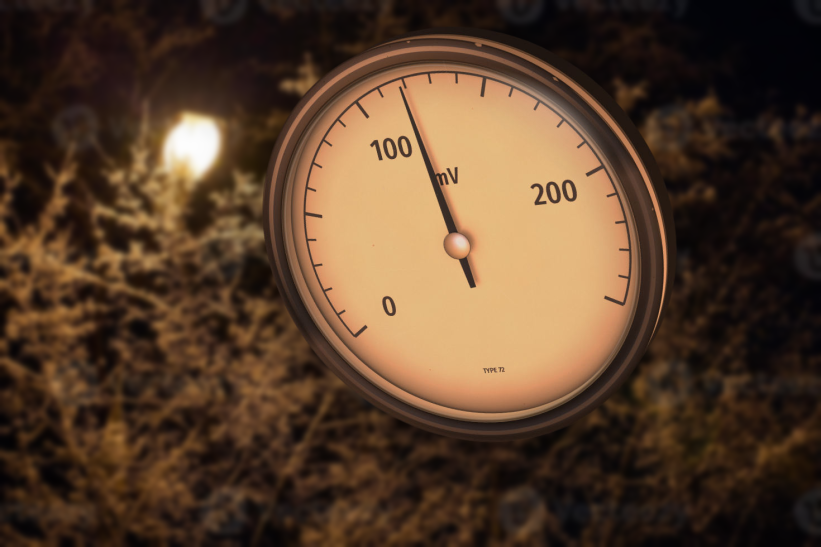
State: 120 (mV)
